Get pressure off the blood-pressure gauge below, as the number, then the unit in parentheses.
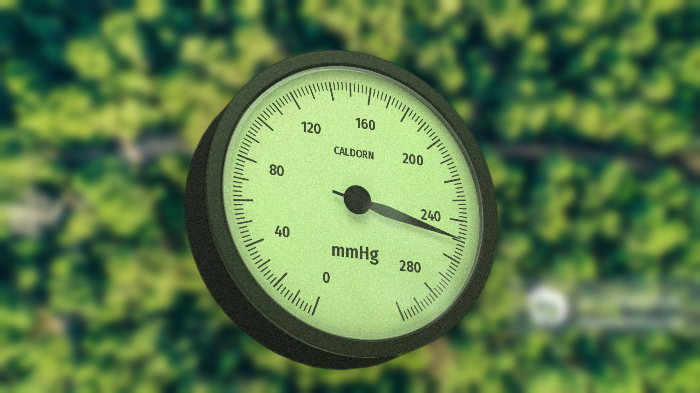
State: 250 (mmHg)
